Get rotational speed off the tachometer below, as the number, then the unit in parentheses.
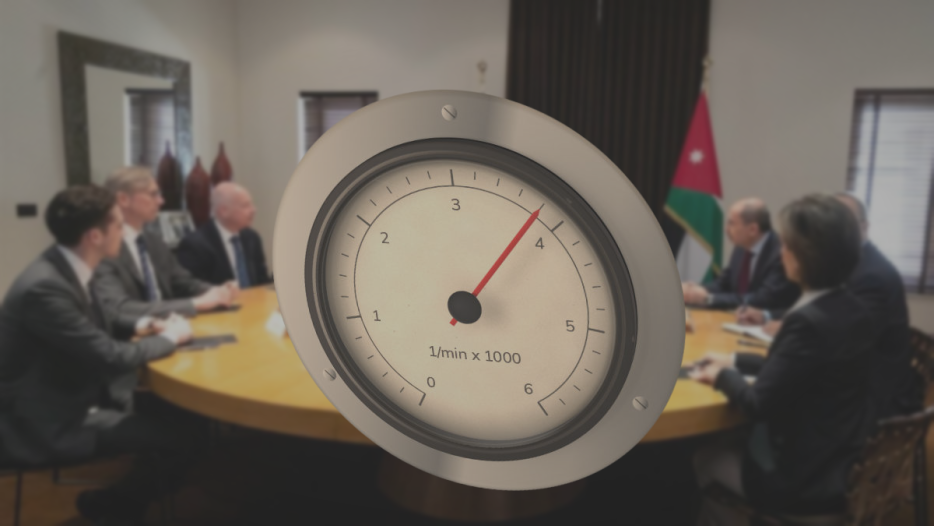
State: 3800 (rpm)
